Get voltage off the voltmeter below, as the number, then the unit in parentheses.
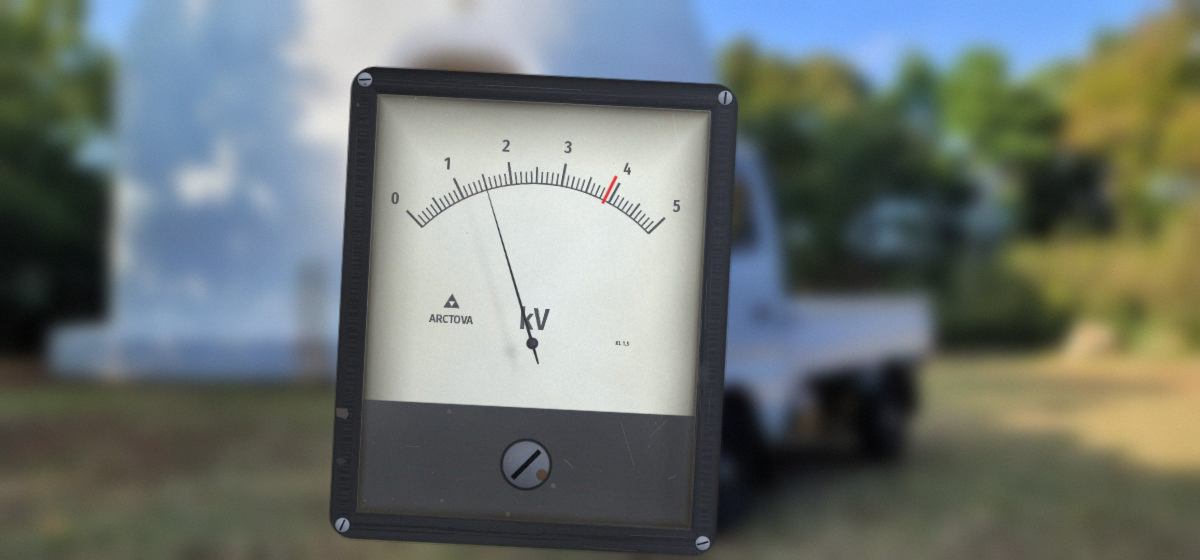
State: 1.5 (kV)
